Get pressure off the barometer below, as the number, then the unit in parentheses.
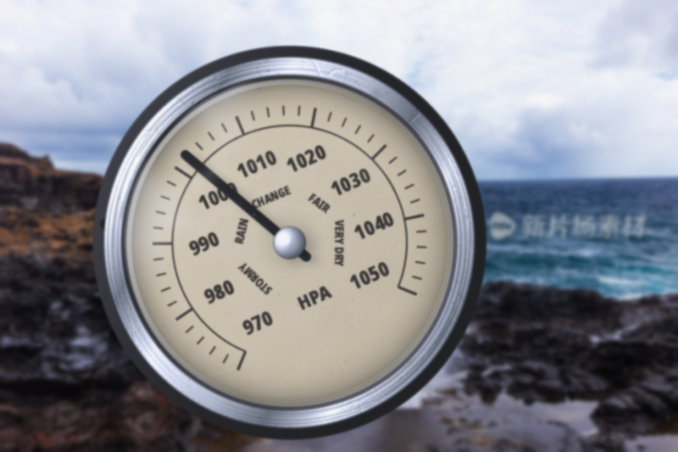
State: 1002 (hPa)
